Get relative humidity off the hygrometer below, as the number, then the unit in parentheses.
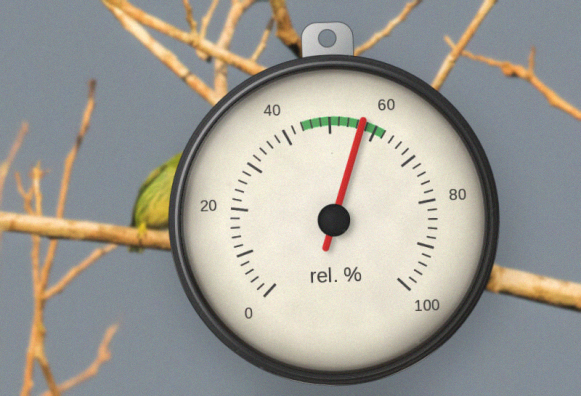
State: 57 (%)
